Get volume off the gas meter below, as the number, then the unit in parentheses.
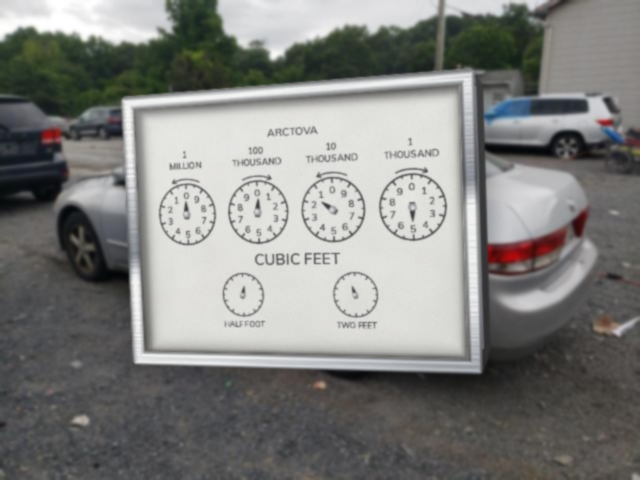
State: 1500 (ft³)
